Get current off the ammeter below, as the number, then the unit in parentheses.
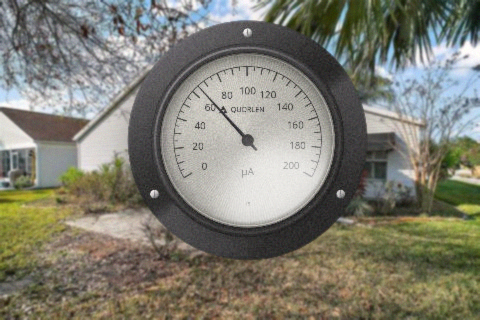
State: 65 (µA)
